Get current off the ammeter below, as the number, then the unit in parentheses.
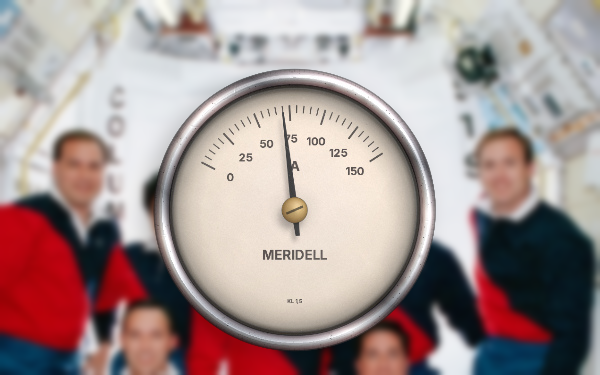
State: 70 (A)
